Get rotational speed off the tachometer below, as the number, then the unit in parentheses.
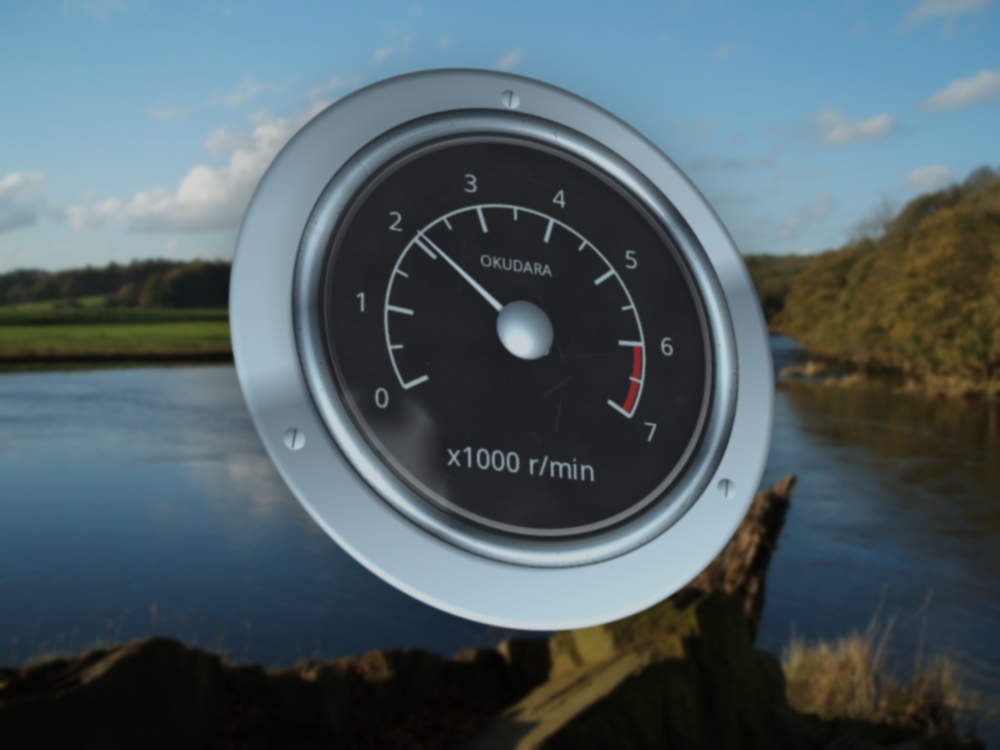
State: 2000 (rpm)
